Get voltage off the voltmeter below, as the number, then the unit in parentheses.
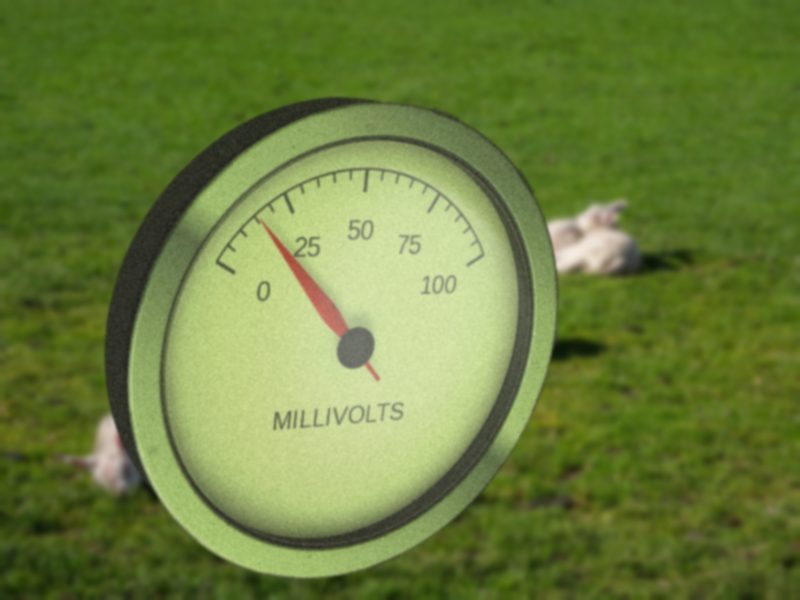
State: 15 (mV)
